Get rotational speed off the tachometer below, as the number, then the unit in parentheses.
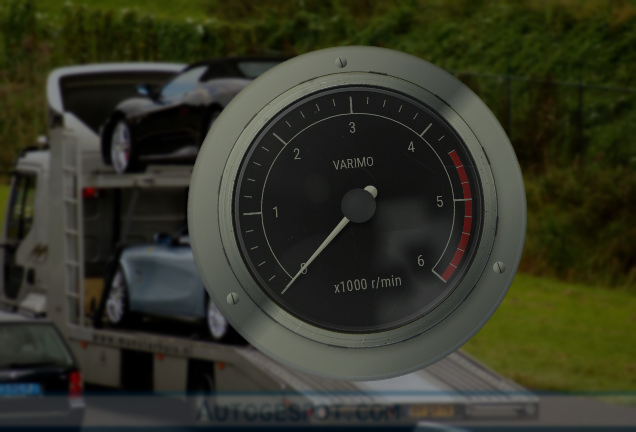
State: 0 (rpm)
